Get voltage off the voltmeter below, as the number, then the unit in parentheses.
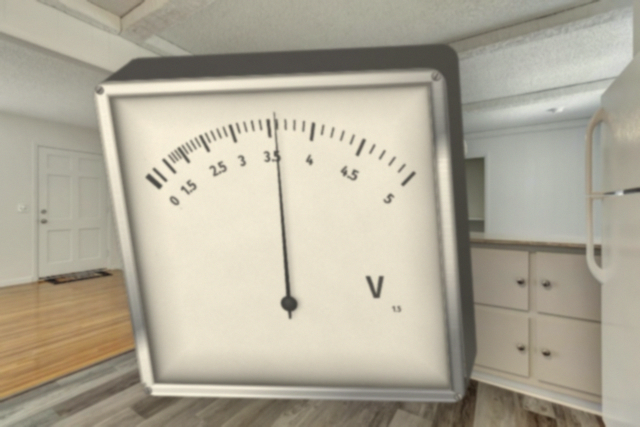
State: 3.6 (V)
